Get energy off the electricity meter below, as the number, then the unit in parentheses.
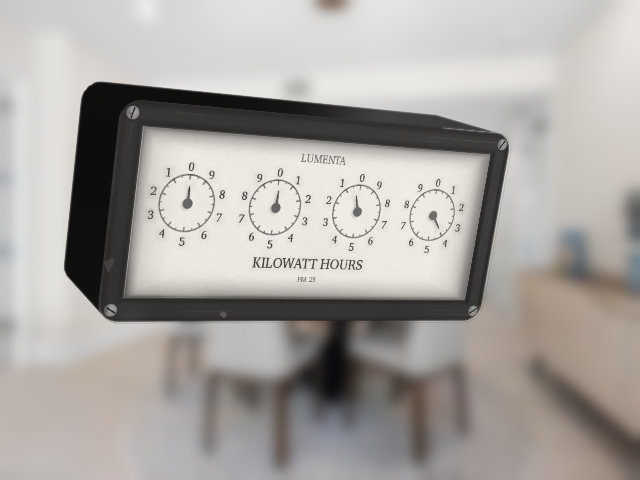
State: 4 (kWh)
